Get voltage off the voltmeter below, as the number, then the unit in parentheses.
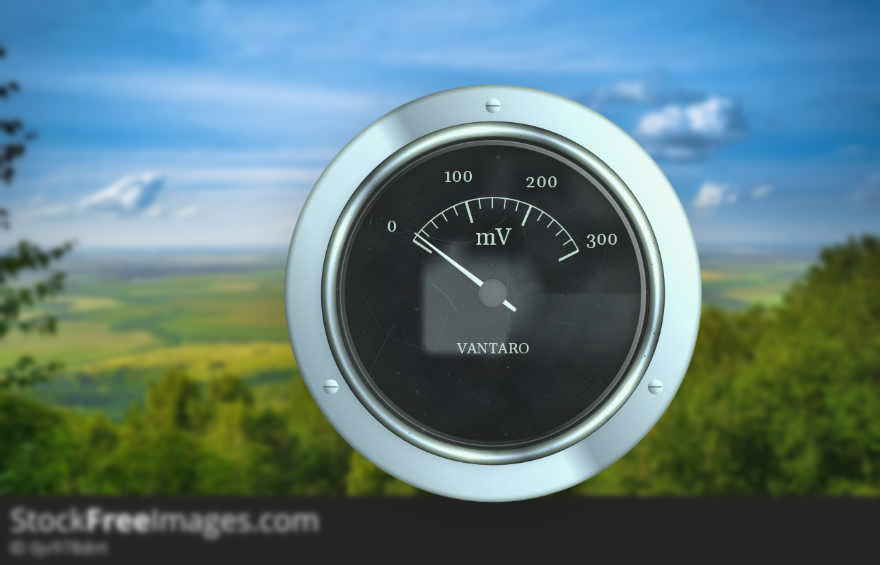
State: 10 (mV)
